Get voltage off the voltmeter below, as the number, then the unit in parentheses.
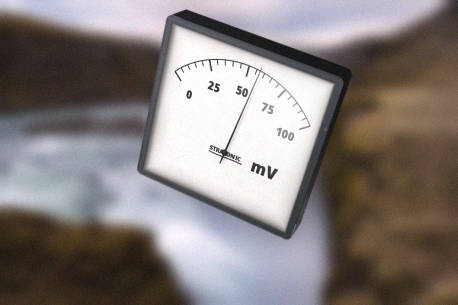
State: 57.5 (mV)
